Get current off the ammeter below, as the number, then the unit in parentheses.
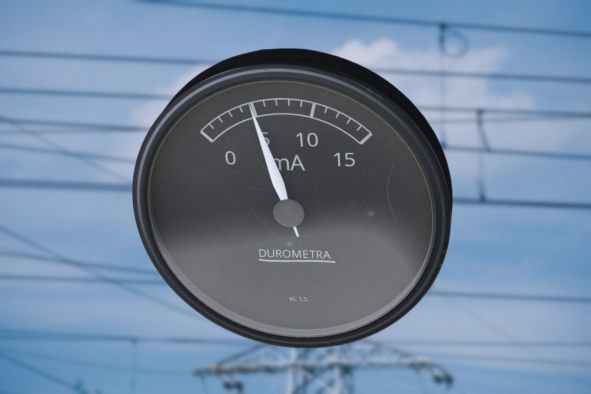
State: 5 (mA)
